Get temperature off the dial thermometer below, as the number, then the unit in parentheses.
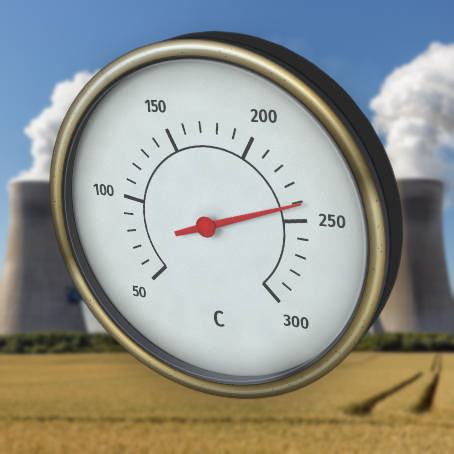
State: 240 (°C)
